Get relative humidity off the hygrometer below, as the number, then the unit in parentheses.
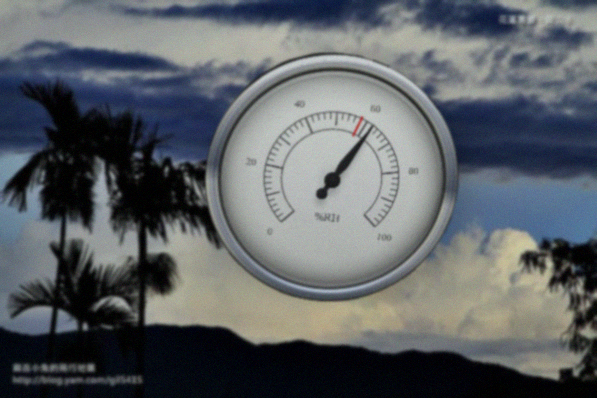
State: 62 (%)
